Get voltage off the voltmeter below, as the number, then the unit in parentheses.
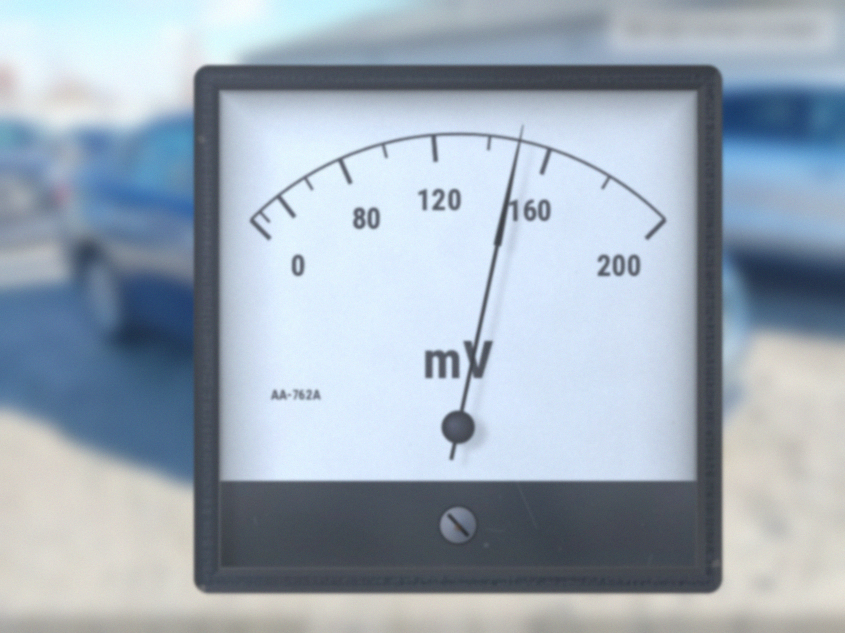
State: 150 (mV)
